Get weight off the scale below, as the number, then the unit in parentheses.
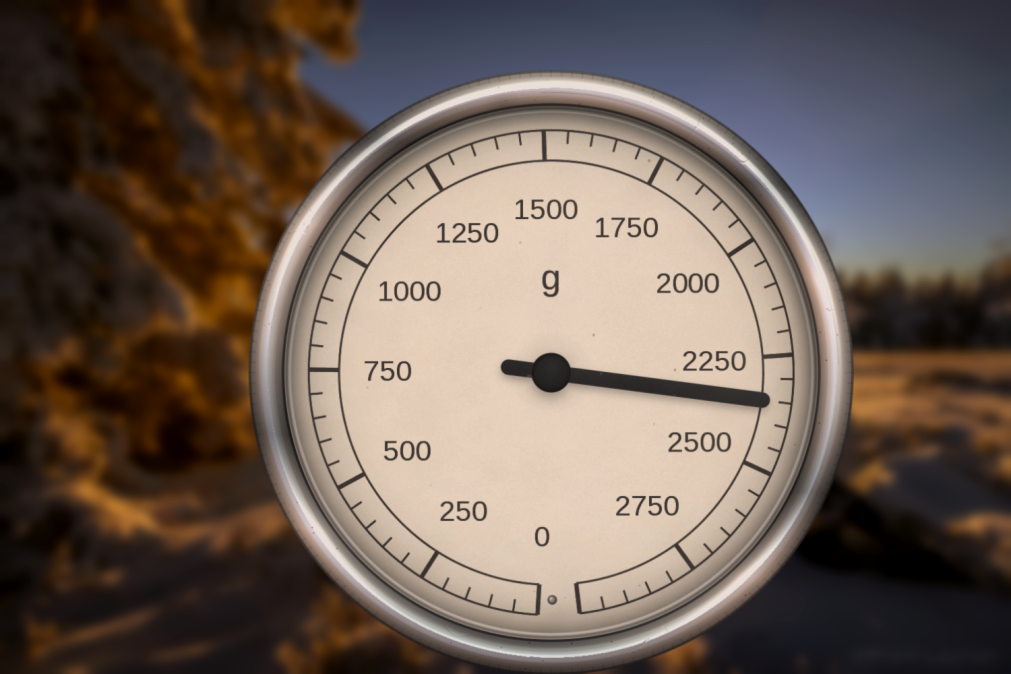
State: 2350 (g)
